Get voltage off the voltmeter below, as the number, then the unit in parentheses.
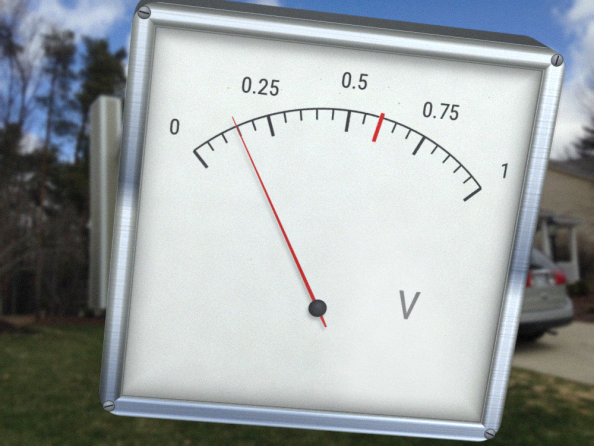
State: 0.15 (V)
